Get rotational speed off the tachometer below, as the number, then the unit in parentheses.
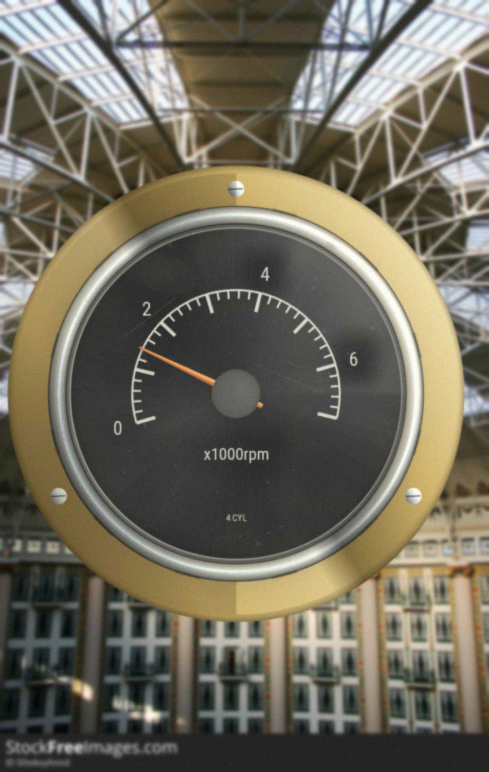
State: 1400 (rpm)
